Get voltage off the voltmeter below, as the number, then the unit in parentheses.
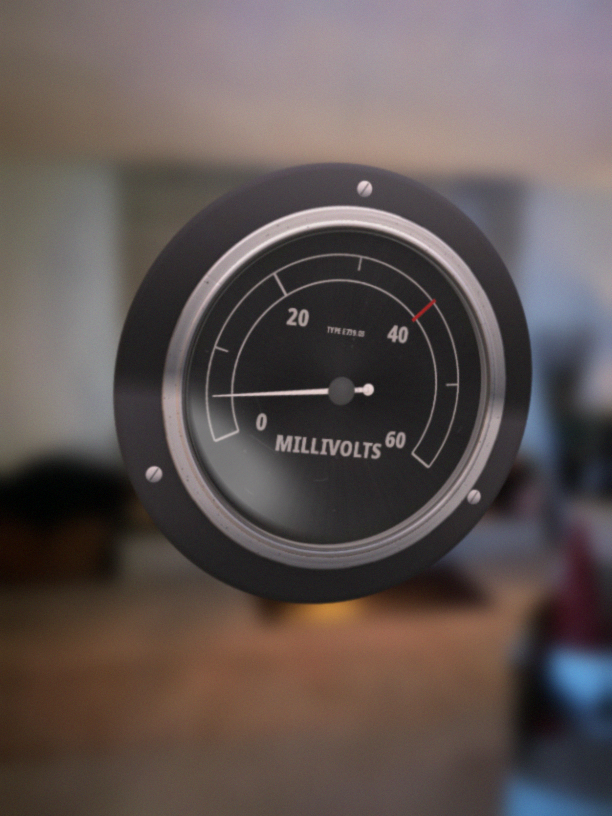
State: 5 (mV)
